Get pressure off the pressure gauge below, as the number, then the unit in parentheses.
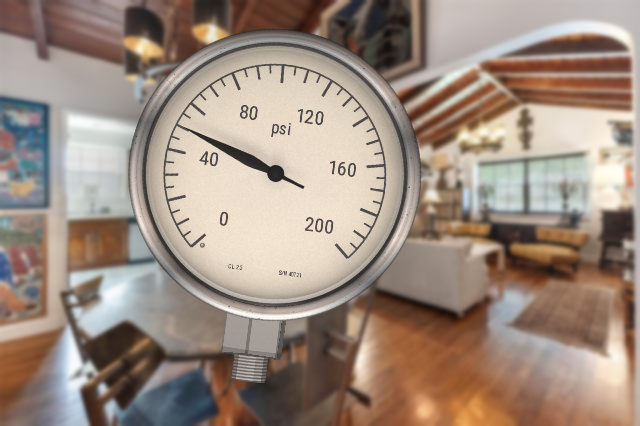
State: 50 (psi)
